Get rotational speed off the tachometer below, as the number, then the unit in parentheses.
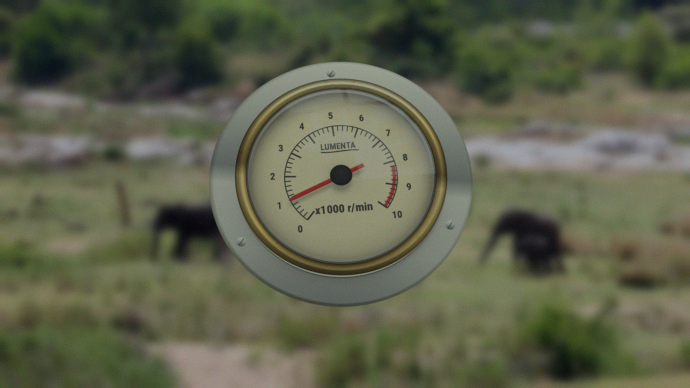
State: 1000 (rpm)
